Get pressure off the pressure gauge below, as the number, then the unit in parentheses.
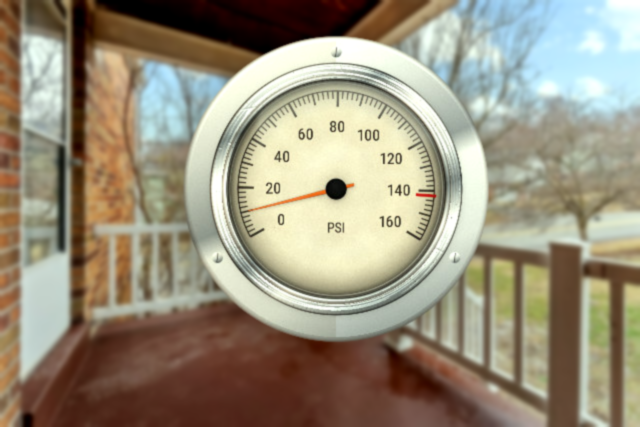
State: 10 (psi)
